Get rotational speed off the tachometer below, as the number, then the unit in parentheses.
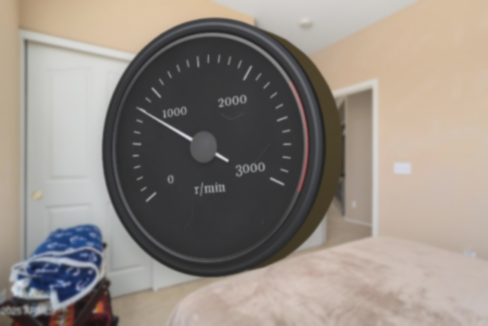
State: 800 (rpm)
